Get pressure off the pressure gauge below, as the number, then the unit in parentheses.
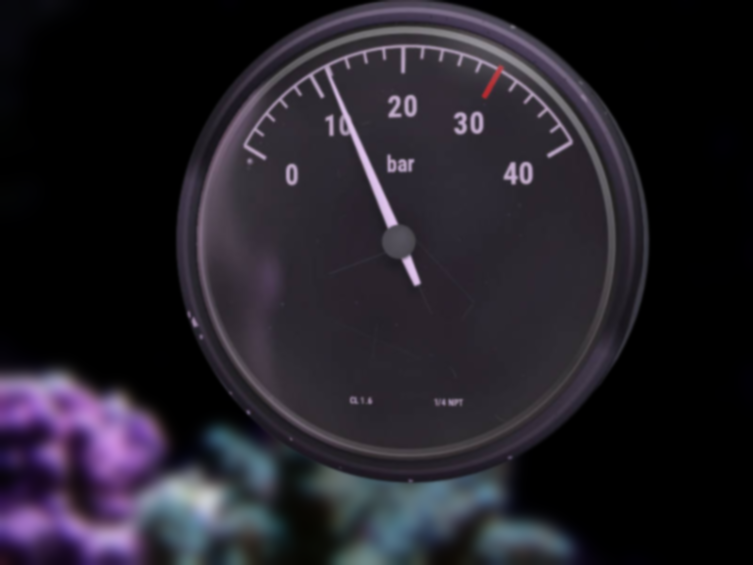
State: 12 (bar)
